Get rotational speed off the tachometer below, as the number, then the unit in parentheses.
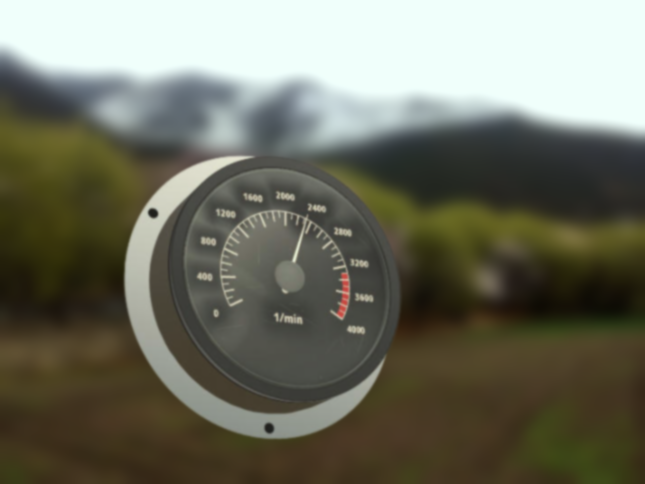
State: 2300 (rpm)
